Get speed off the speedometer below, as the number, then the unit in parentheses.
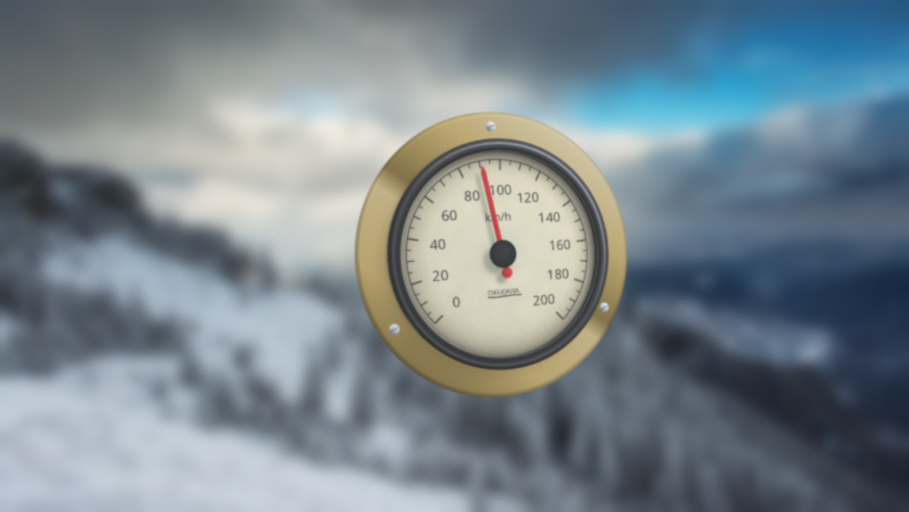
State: 90 (km/h)
